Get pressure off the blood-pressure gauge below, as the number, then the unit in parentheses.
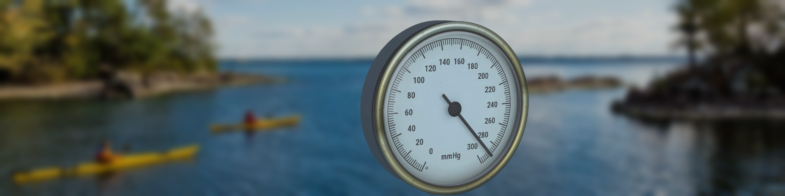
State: 290 (mmHg)
